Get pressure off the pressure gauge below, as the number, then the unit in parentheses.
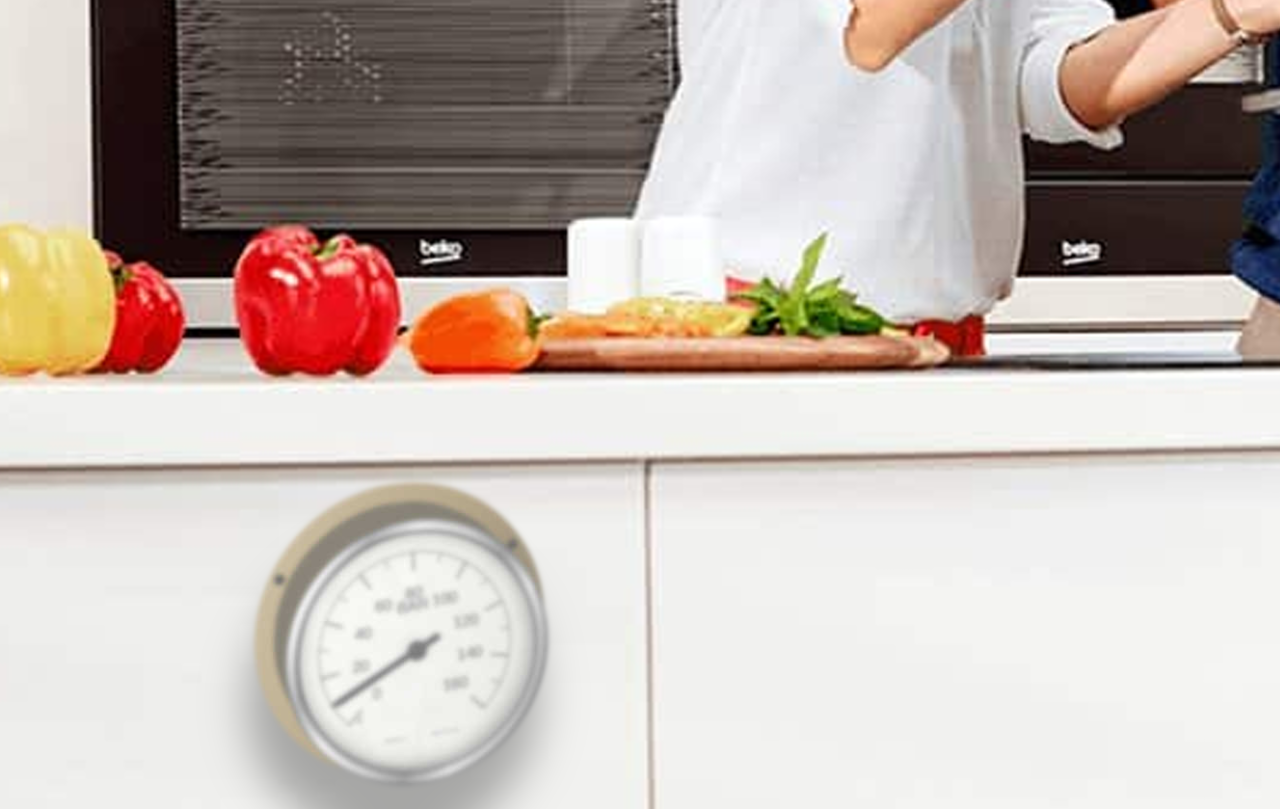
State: 10 (bar)
